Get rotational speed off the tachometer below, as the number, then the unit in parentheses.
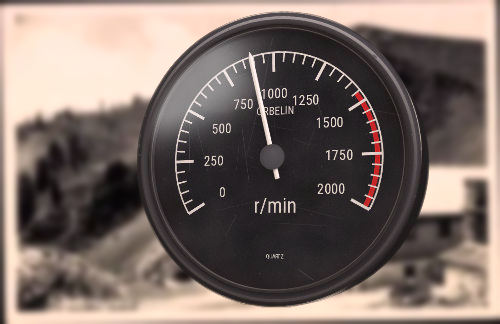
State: 900 (rpm)
